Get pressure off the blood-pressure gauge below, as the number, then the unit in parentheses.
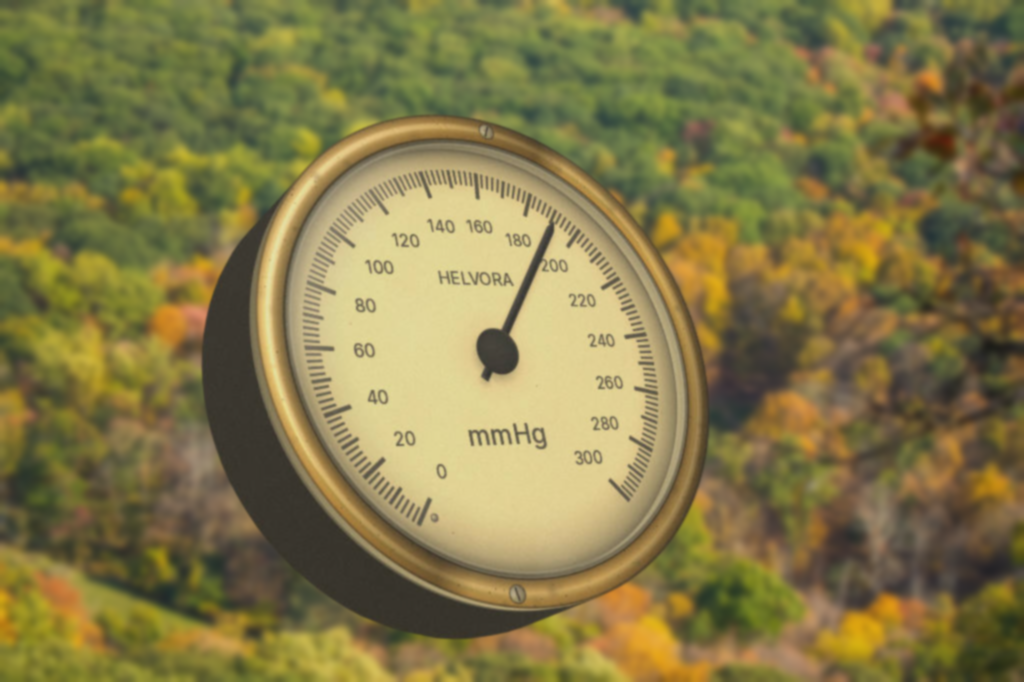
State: 190 (mmHg)
